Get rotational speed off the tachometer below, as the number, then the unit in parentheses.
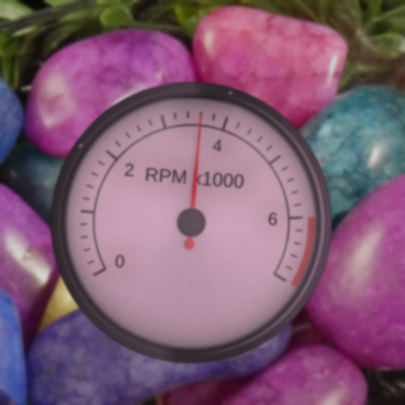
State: 3600 (rpm)
